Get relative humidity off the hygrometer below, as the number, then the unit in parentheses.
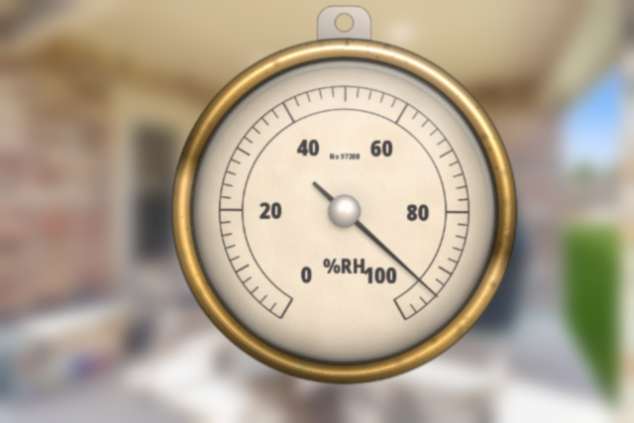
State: 94 (%)
